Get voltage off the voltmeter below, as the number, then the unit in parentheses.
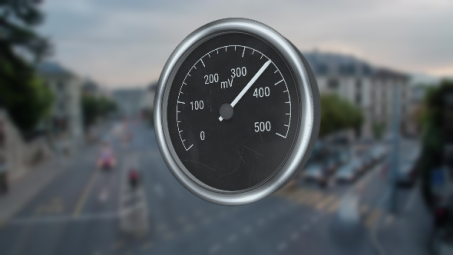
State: 360 (mV)
